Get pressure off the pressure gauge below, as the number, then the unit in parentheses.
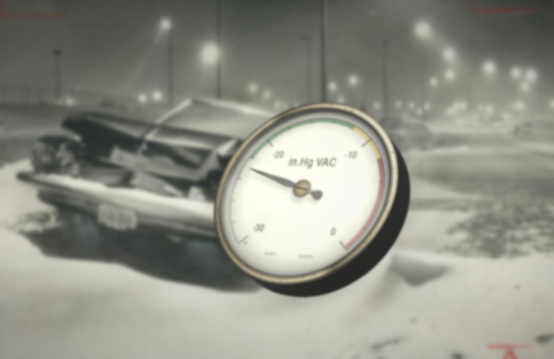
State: -23 (inHg)
